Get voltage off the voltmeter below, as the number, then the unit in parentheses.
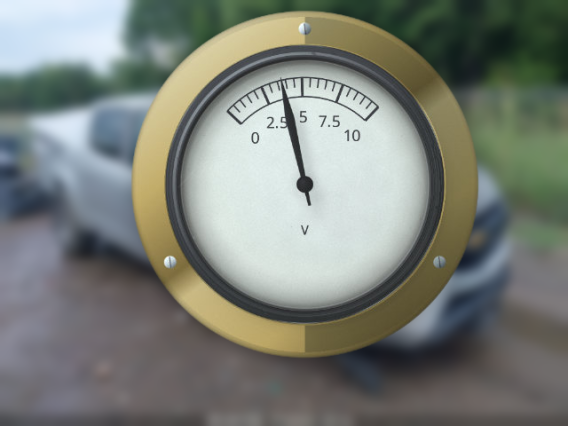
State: 3.75 (V)
